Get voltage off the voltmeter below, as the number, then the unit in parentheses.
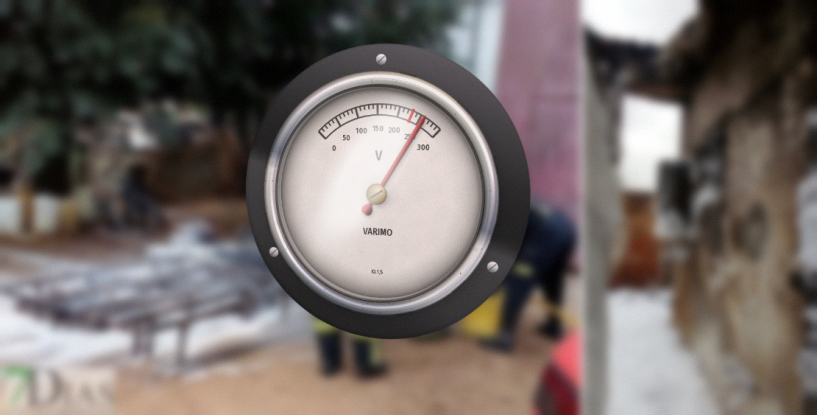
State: 260 (V)
